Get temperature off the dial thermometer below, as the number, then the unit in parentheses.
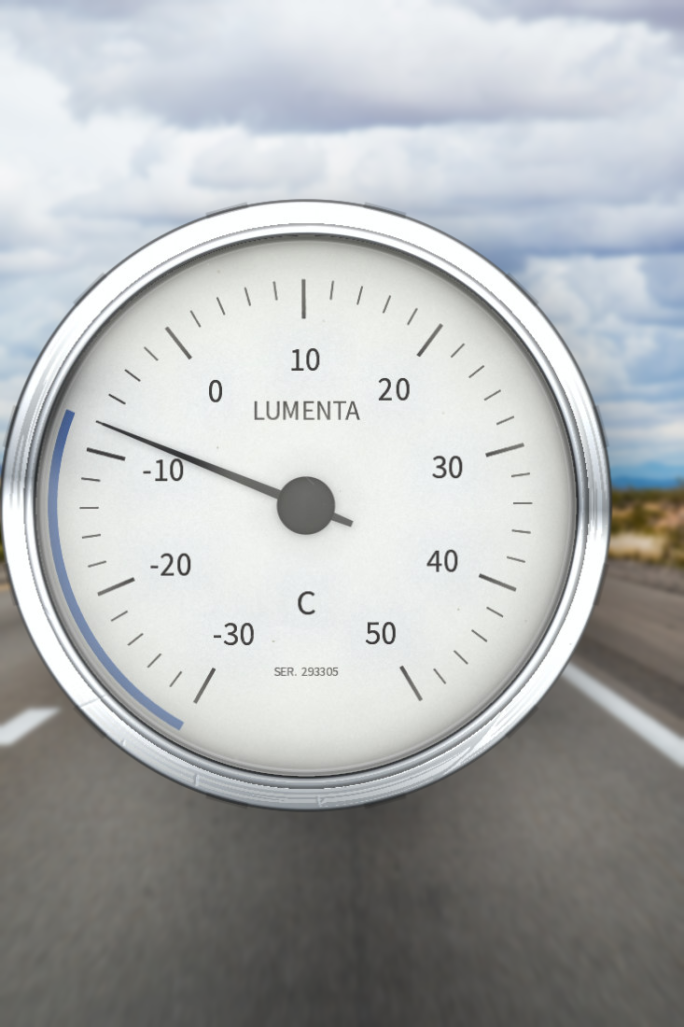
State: -8 (°C)
